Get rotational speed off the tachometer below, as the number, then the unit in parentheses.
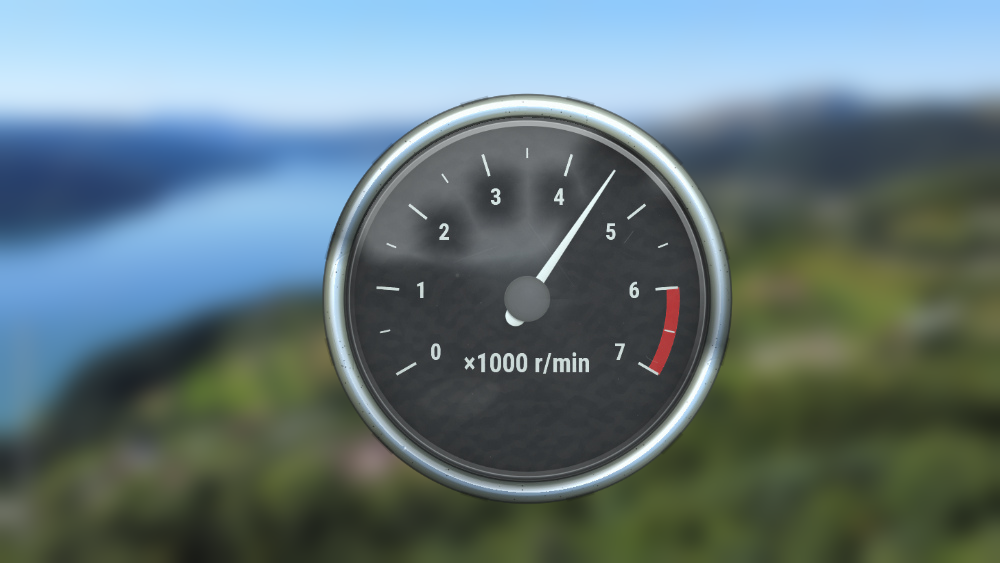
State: 4500 (rpm)
